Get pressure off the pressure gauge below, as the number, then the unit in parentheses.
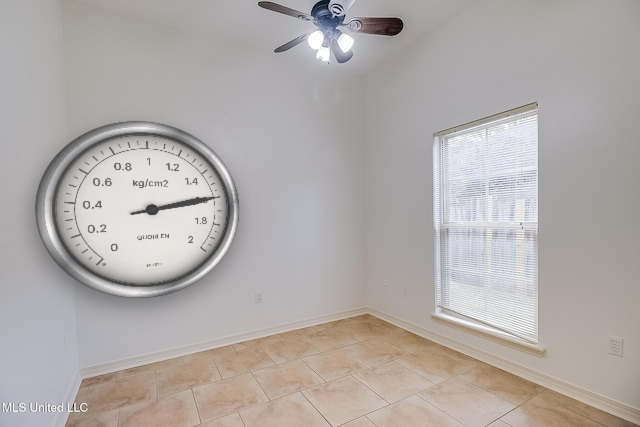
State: 1.6 (kg/cm²)
